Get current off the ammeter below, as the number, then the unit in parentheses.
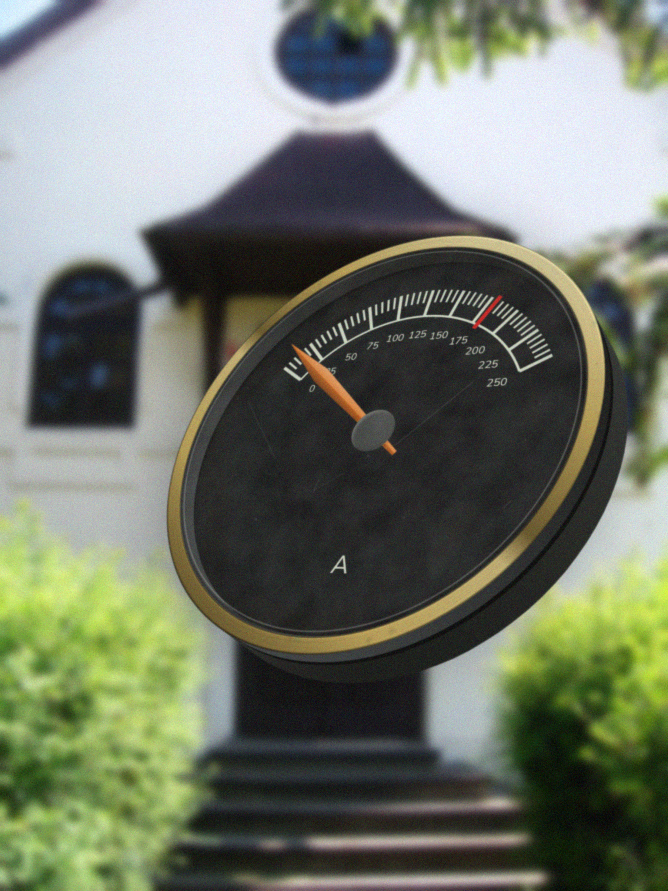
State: 15 (A)
